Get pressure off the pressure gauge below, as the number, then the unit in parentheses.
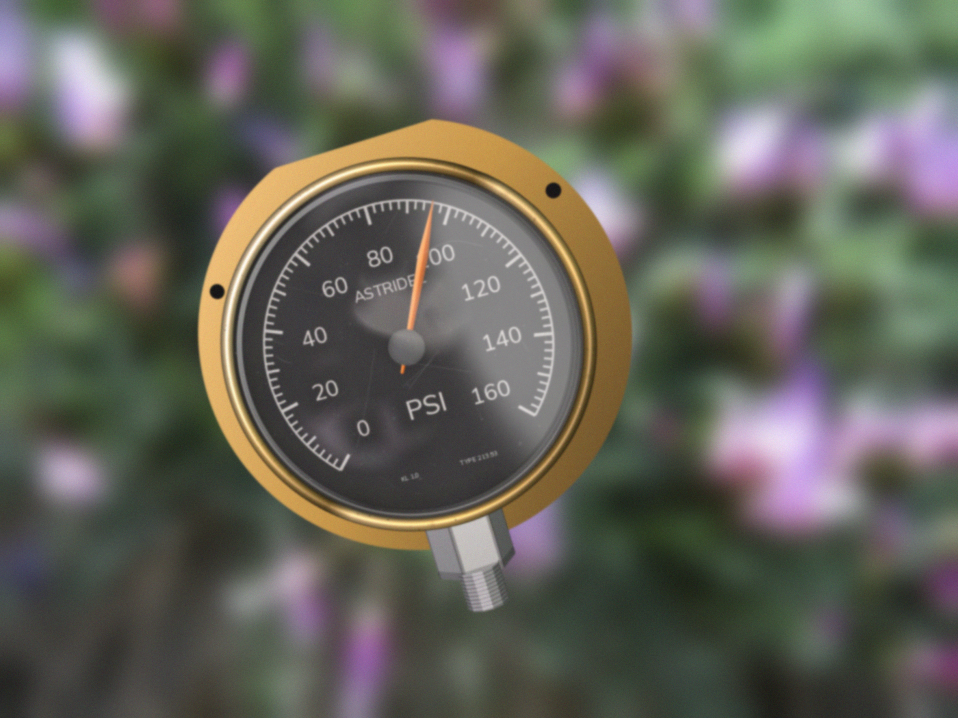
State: 96 (psi)
